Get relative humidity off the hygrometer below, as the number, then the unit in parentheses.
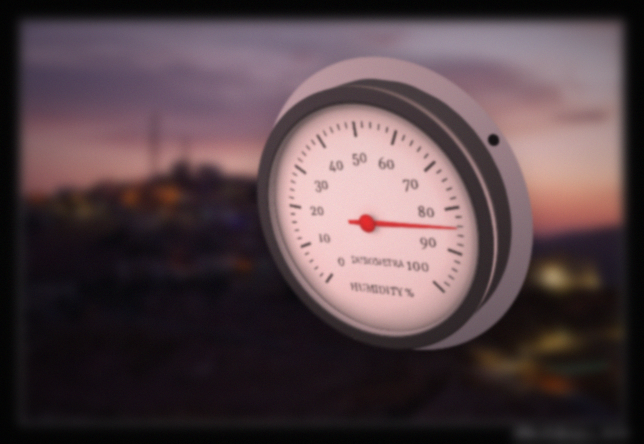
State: 84 (%)
